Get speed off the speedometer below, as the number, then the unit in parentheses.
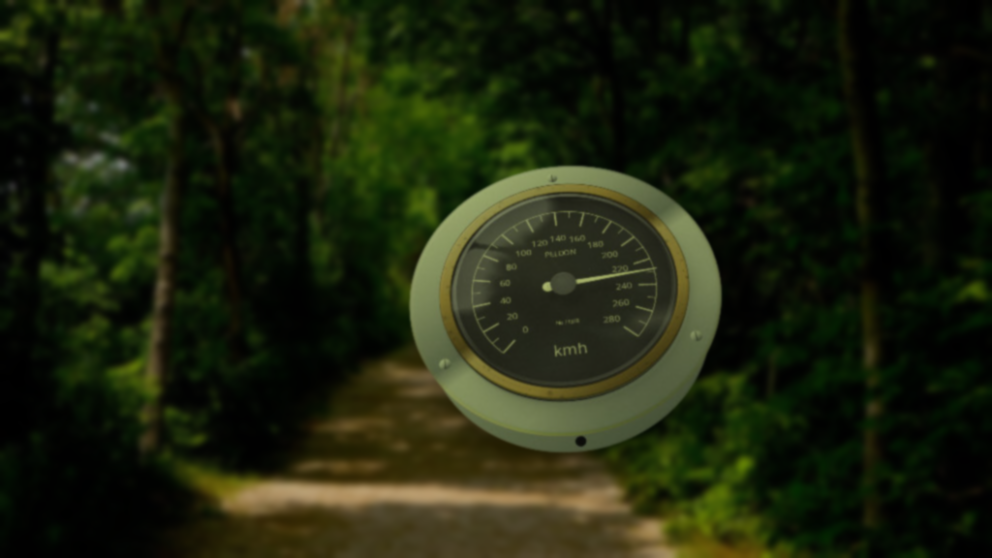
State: 230 (km/h)
